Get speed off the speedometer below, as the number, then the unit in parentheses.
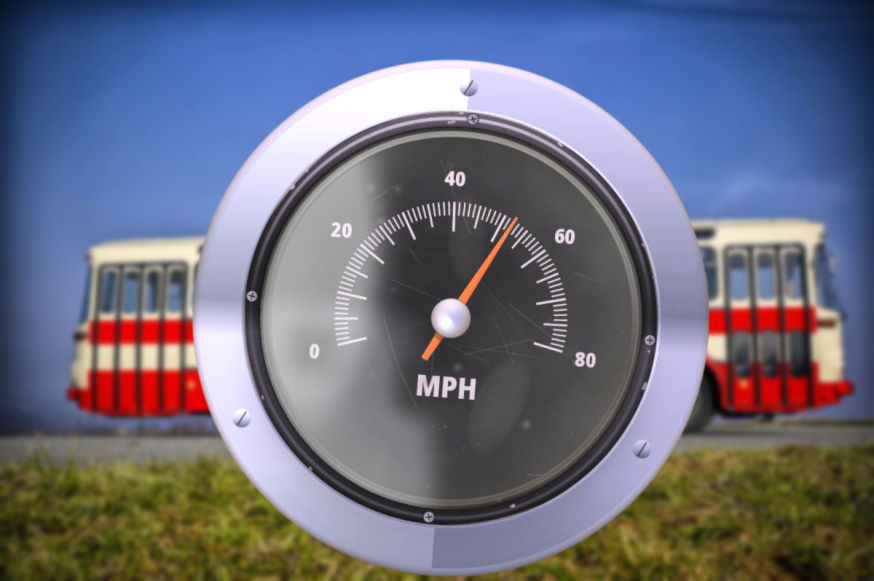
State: 52 (mph)
